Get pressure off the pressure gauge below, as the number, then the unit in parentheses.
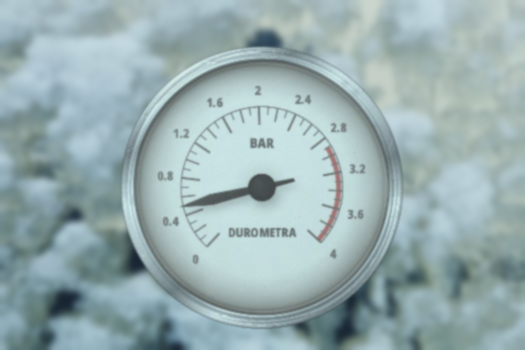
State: 0.5 (bar)
